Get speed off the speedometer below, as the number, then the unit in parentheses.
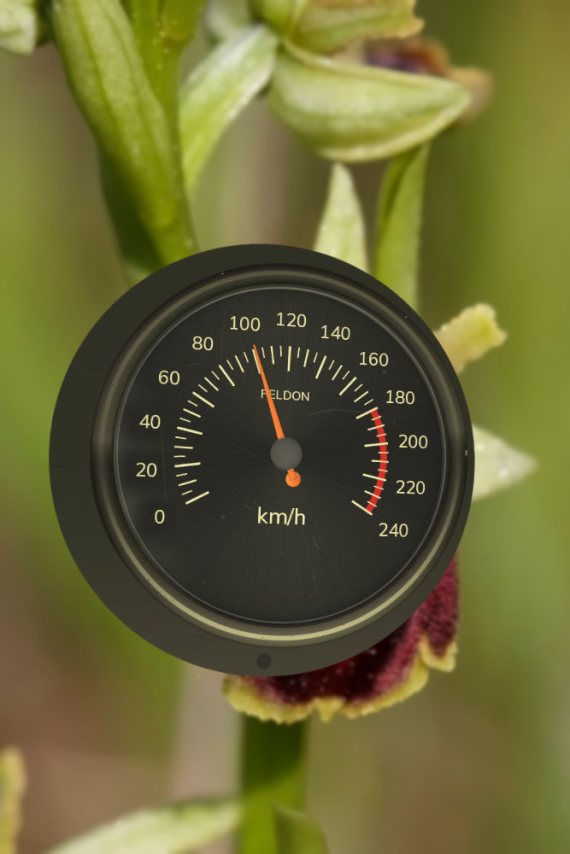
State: 100 (km/h)
